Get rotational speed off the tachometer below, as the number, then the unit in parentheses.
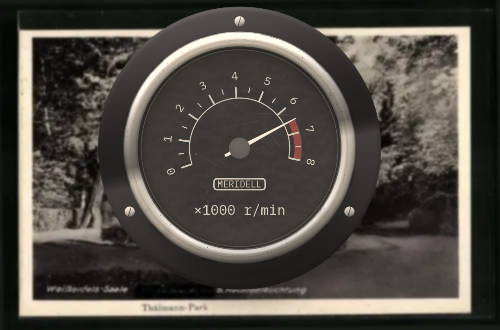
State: 6500 (rpm)
